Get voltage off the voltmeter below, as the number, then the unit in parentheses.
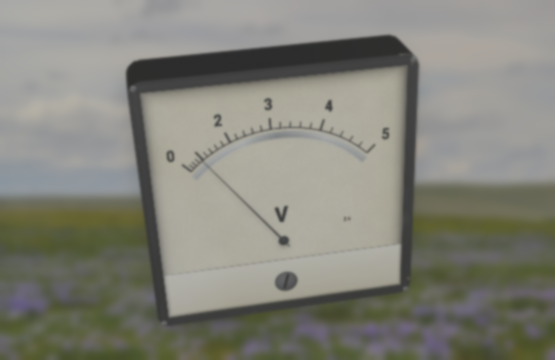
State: 1 (V)
